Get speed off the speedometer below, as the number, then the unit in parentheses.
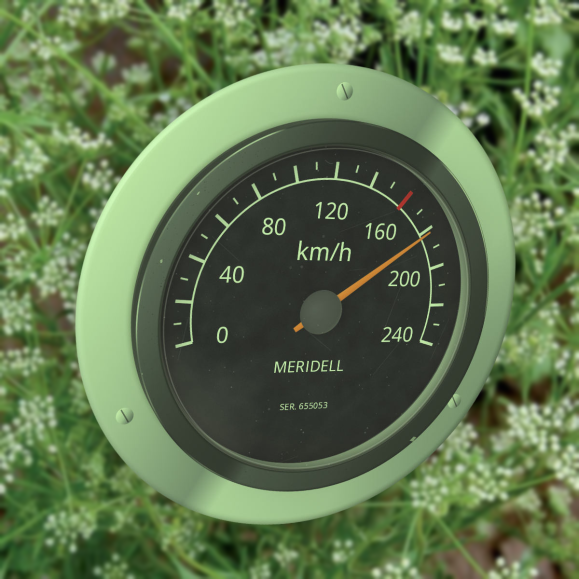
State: 180 (km/h)
